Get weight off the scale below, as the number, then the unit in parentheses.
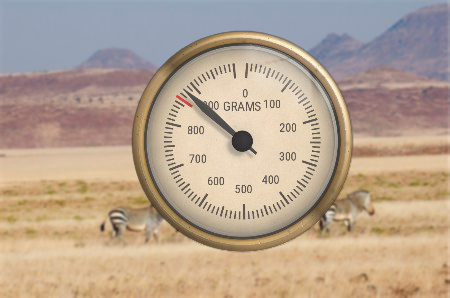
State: 880 (g)
